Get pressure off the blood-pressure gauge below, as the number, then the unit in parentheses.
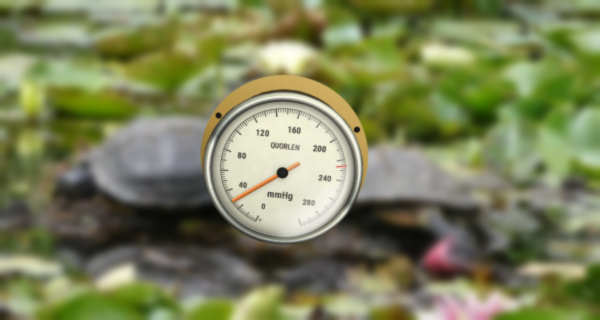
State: 30 (mmHg)
